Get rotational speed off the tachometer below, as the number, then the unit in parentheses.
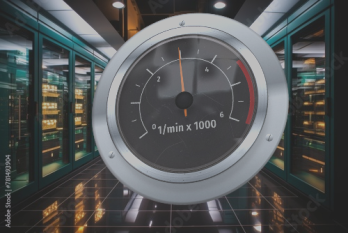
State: 3000 (rpm)
